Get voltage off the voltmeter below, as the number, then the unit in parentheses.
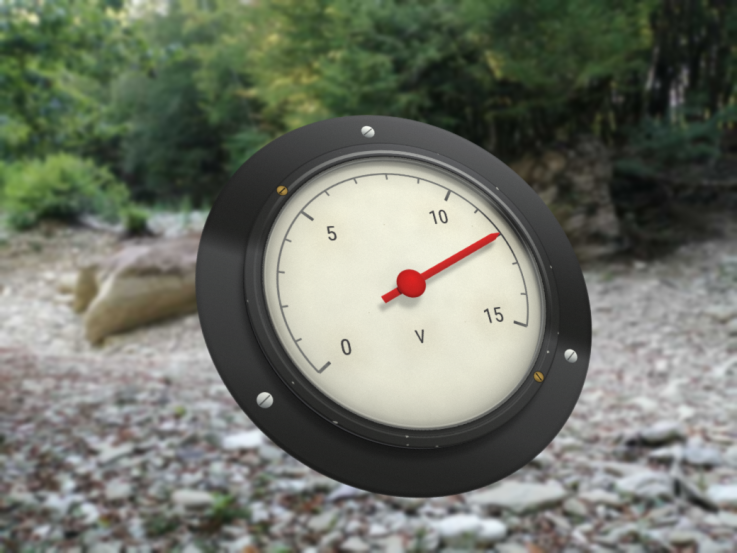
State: 12 (V)
